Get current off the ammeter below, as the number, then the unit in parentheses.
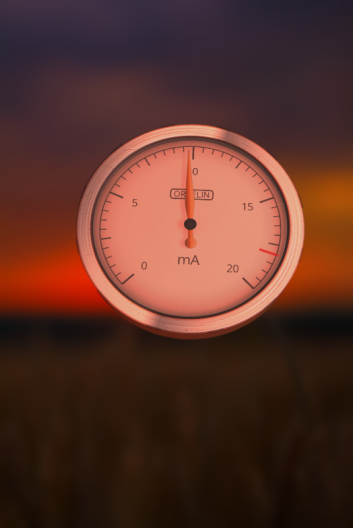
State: 9.75 (mA)
